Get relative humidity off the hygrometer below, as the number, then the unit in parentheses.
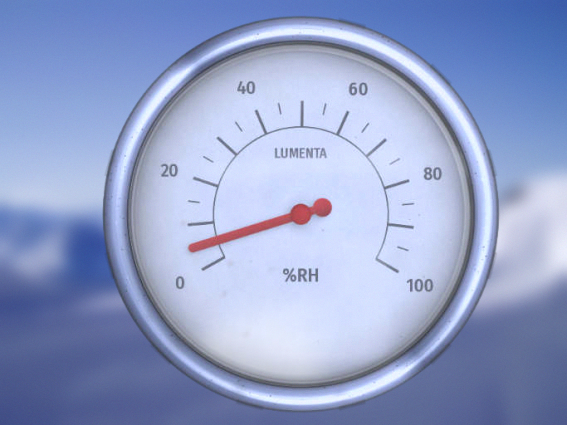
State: 5 (%)
